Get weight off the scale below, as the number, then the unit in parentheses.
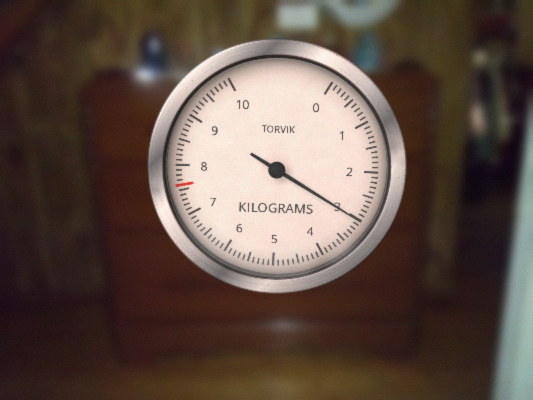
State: 3 (kg)
